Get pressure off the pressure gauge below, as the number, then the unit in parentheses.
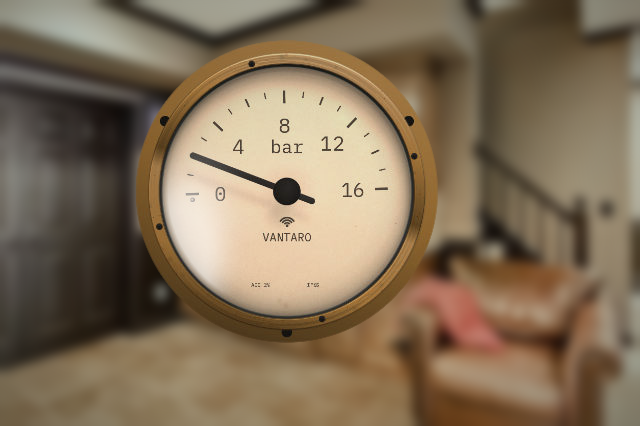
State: 2 (bar)
